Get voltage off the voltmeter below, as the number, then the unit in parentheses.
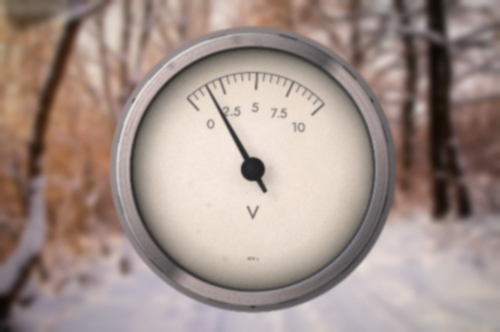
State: 1.5 (V)
